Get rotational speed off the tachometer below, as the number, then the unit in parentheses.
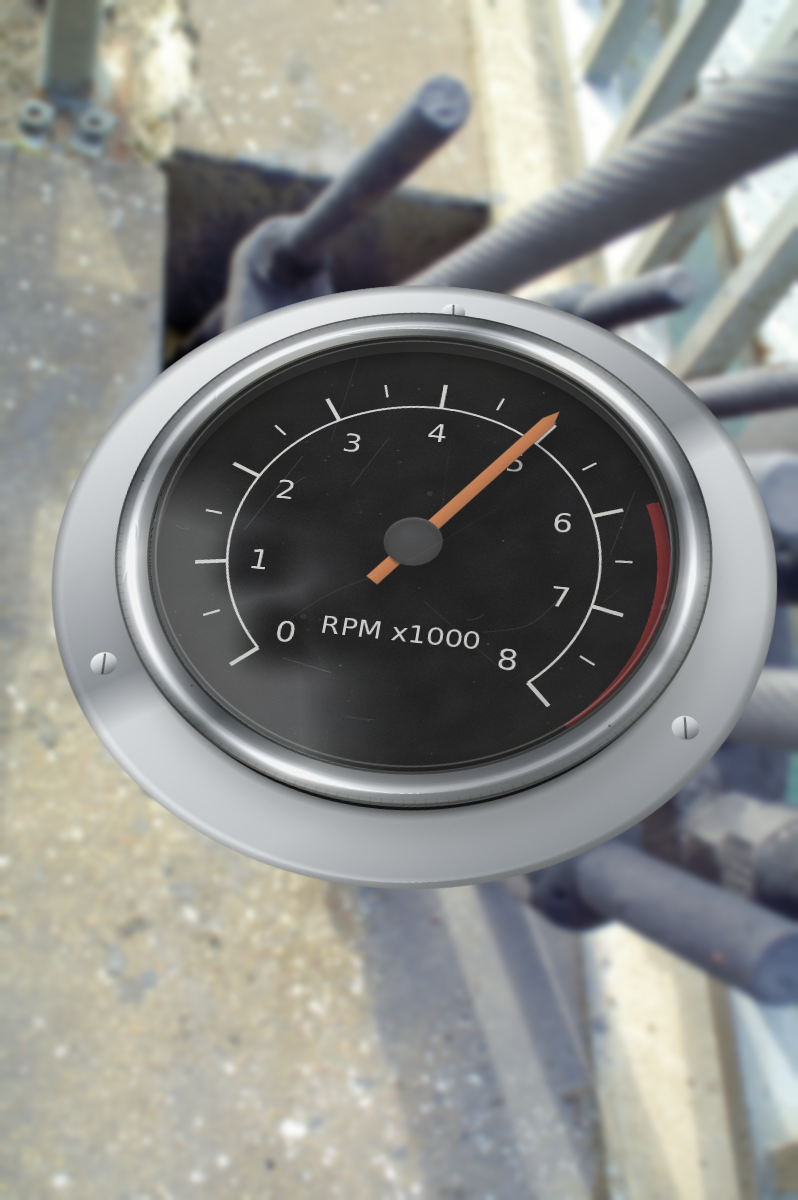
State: 5000 (rpm)
